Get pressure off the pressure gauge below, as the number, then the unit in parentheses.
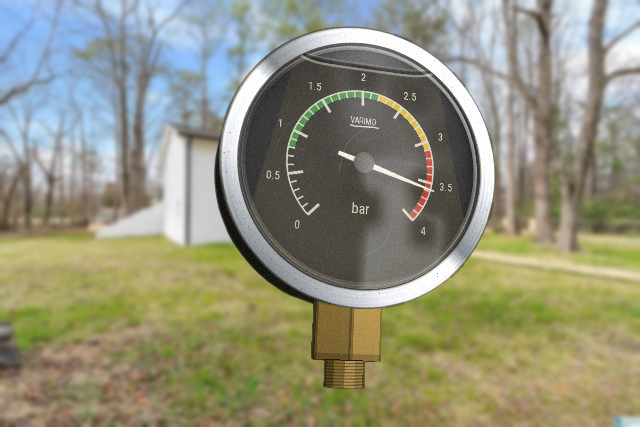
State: 3.6 (bar)
